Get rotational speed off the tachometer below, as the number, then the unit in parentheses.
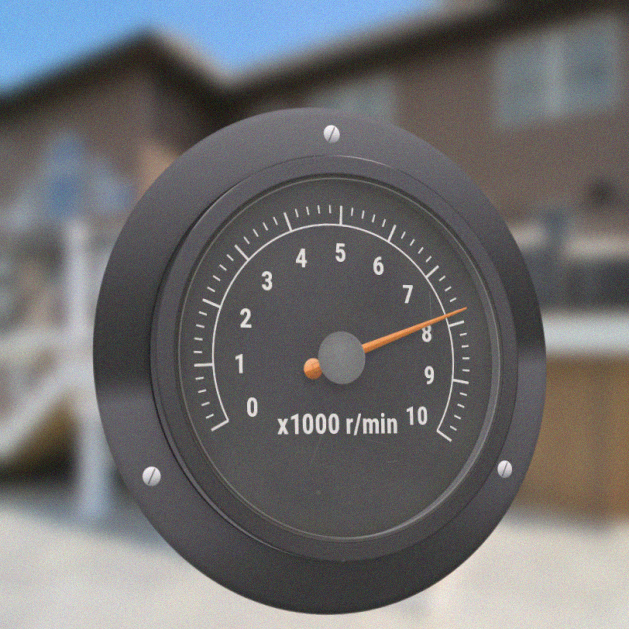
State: 7800 (rpm)
